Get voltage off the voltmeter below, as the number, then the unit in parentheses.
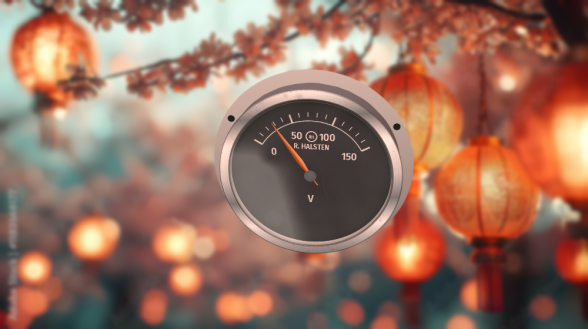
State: 30 (V)
